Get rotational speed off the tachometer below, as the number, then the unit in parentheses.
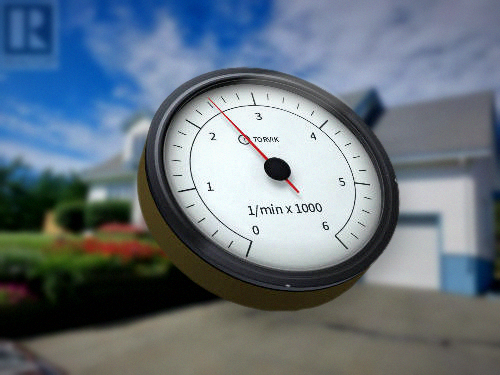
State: 2400 (rpm)
